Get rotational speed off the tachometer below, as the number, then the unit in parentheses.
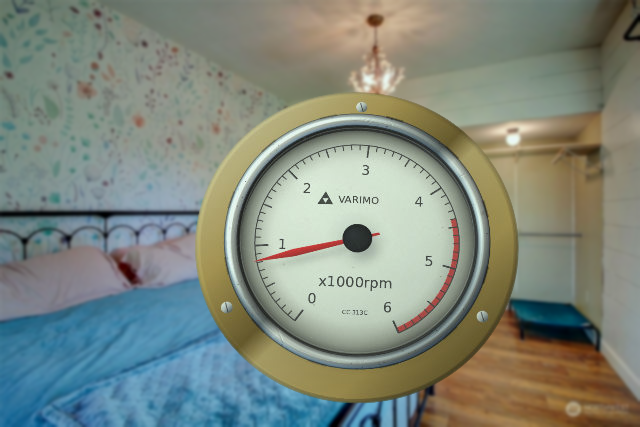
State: 800 (rpm)
